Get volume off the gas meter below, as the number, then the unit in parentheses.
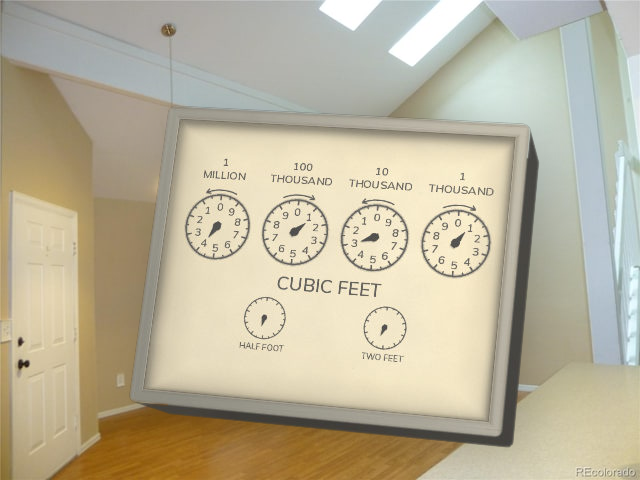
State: 413100 (ft³)
